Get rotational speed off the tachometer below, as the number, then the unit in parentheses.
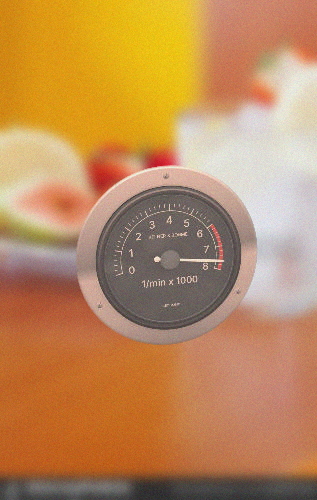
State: 7600 (rpm)
